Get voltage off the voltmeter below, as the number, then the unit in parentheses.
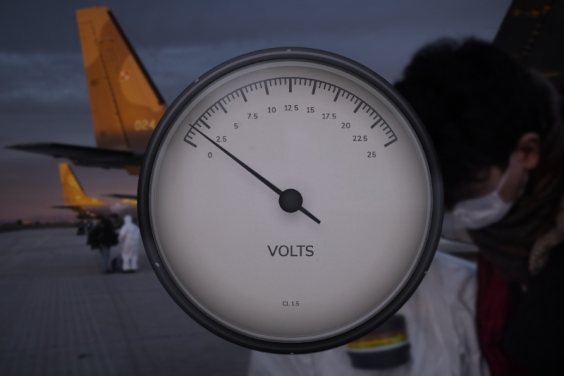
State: 1.5 (V)
